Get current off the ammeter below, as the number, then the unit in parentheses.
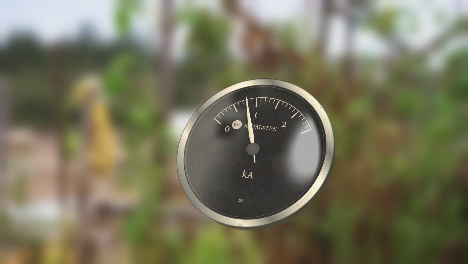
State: 0.8 (kA)
